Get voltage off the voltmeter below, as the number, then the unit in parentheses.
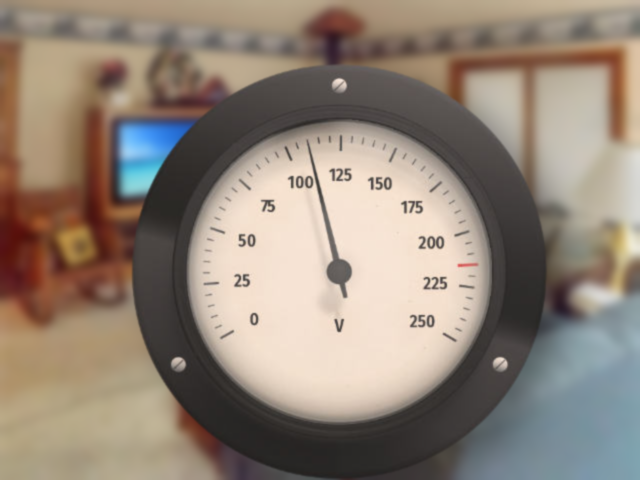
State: 110 (V)
